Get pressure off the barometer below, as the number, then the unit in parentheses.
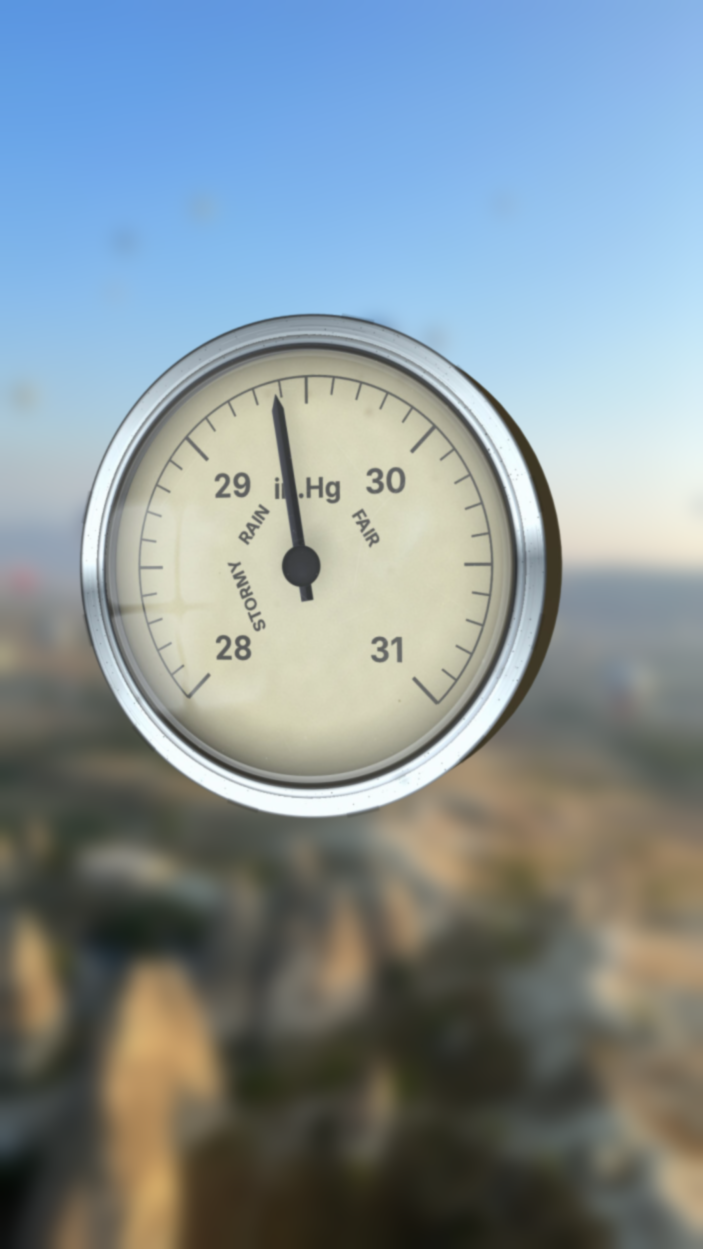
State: 29.4 (inHg)
